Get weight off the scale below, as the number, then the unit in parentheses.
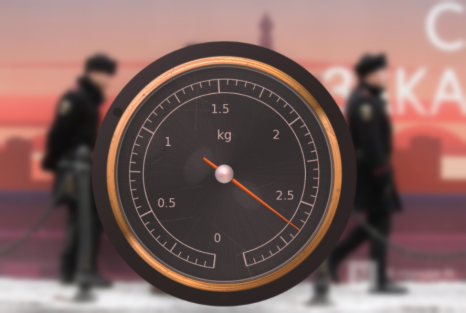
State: 2.65 (kg)
